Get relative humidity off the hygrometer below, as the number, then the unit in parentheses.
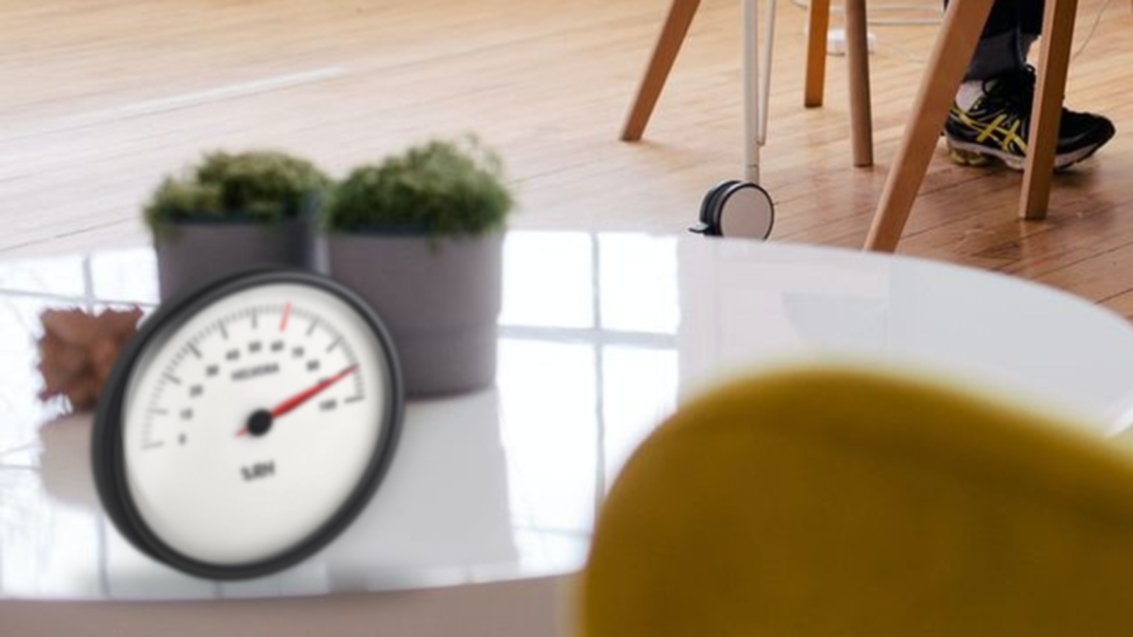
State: 90 (%)
